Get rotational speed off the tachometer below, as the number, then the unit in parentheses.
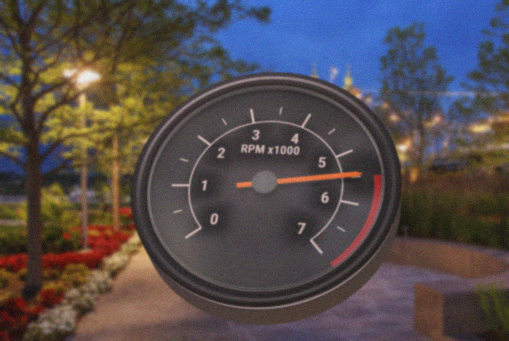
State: 5500 (rpm)
